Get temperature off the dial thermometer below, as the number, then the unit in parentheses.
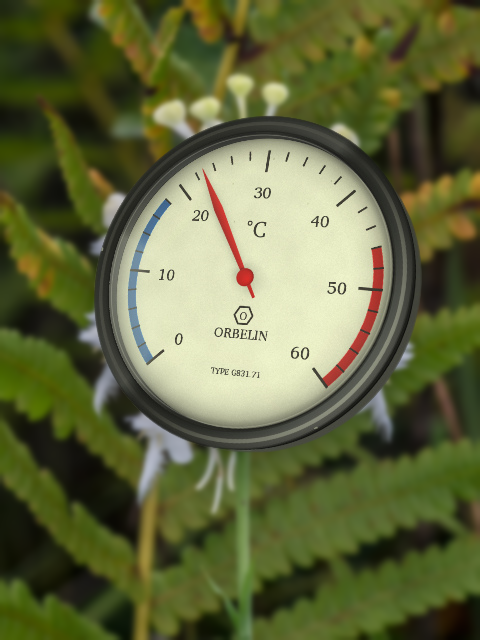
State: 23 (°C)
